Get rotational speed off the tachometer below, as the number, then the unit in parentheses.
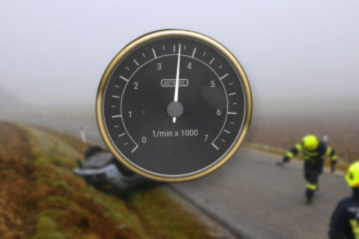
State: 3625 (rpm)
